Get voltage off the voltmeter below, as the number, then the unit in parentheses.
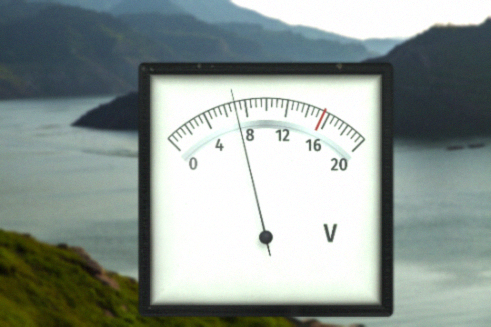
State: 7 (V)
